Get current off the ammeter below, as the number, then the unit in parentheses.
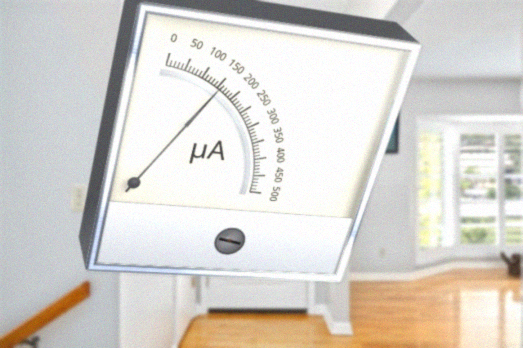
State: 150 (µA)
